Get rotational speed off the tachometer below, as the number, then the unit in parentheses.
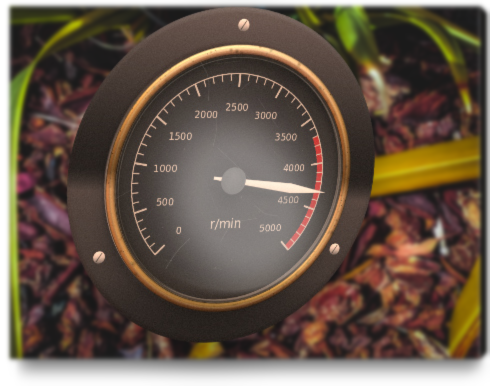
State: 4300 (rpm)
